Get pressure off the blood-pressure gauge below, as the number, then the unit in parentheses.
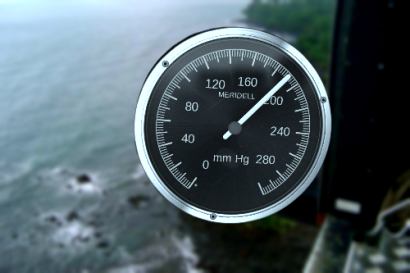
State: 190 (mmHg)
